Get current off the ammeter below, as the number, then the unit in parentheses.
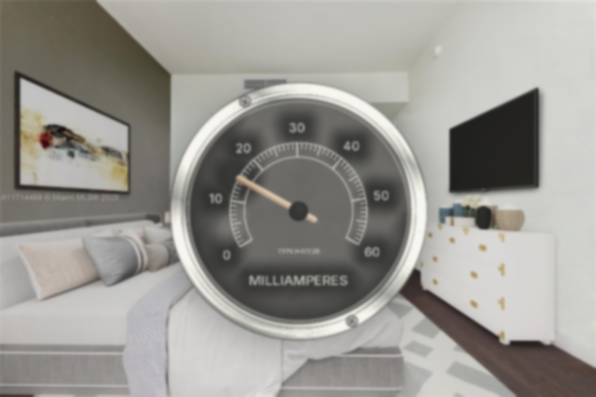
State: 15 (mA)
